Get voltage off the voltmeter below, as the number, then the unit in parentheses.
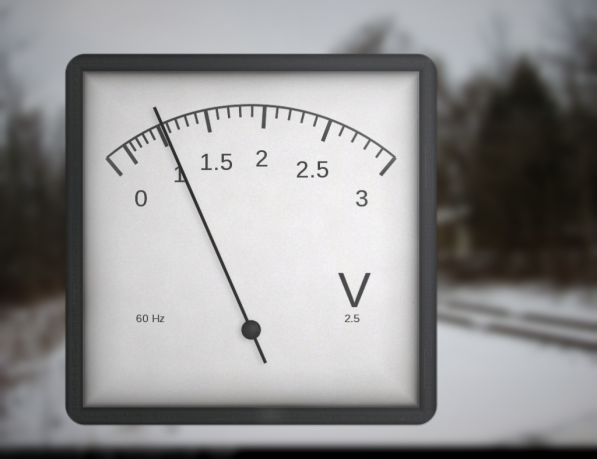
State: 1.05 (V)
